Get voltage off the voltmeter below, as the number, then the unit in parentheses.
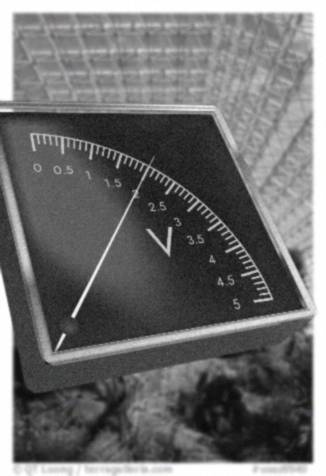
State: 2 (V)
